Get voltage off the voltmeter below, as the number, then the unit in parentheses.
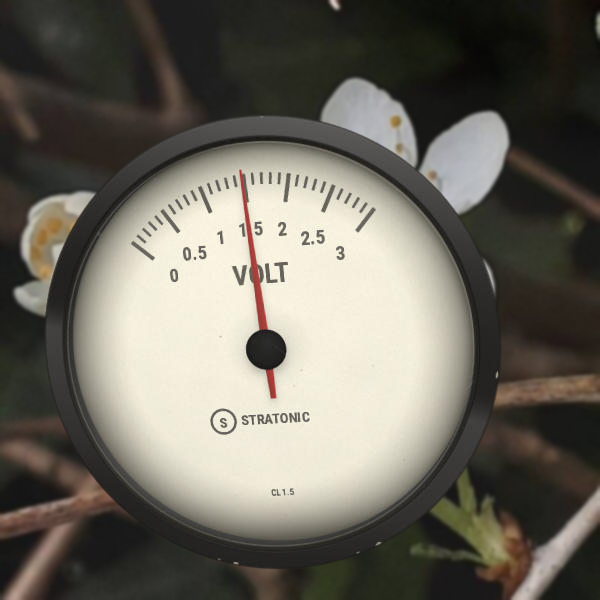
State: 1.5 (V)
